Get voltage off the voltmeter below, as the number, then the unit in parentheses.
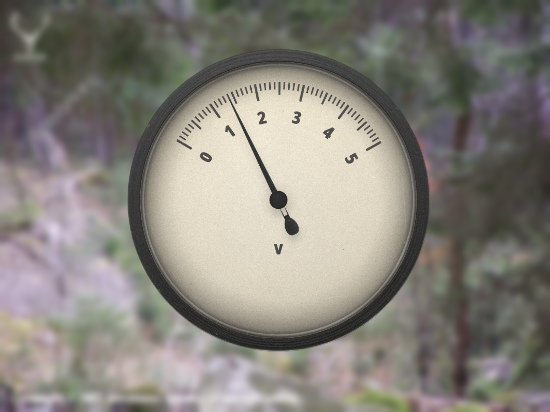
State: 1.4 (V)
